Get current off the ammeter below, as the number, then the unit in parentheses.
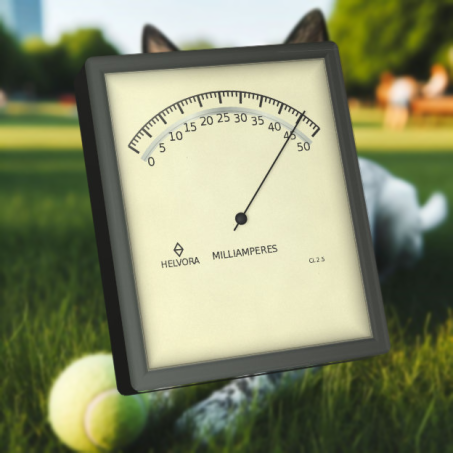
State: 45 (mA)
